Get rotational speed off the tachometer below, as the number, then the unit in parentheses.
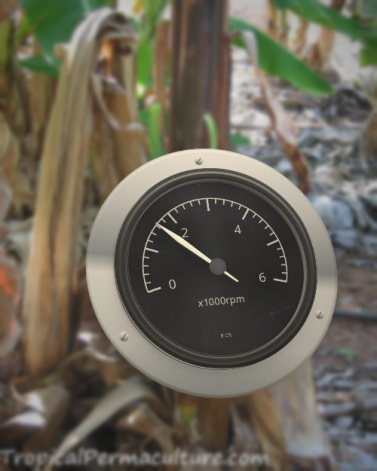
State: 1600 (rpm)
